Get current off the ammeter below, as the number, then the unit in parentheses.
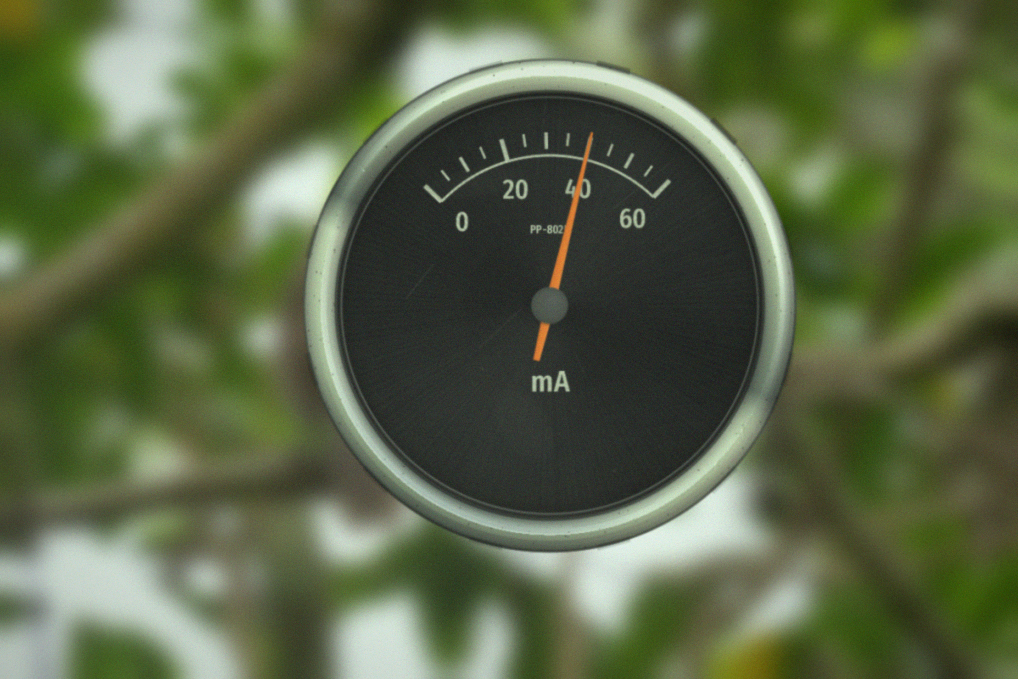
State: 40 (mA)
